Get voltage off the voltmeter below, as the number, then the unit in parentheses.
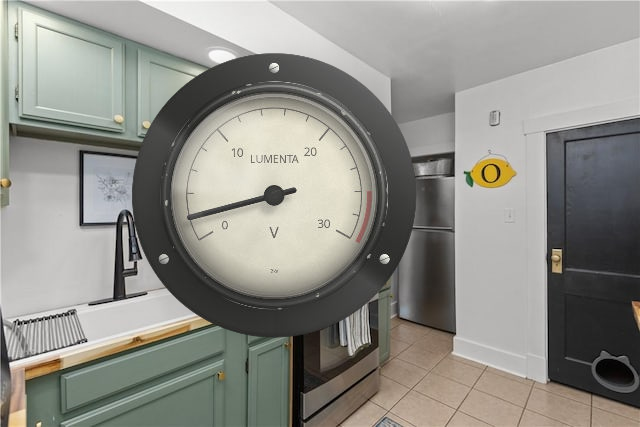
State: 2 (V)
